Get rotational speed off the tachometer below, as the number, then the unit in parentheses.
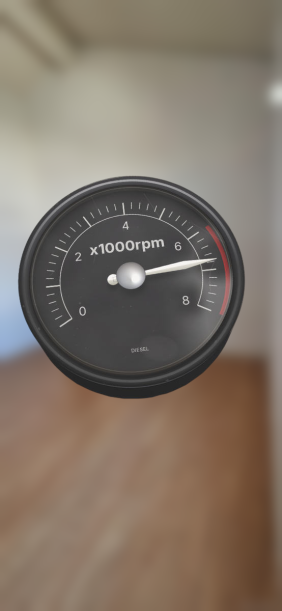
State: 6800 (rpm)
